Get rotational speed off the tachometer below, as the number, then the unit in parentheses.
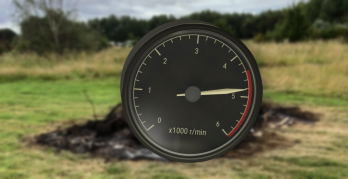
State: 4800 (rpm)
